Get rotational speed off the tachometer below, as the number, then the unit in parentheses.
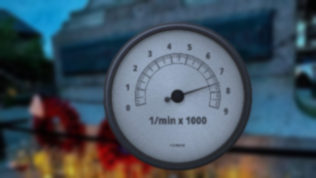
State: 7500 (rpm)
